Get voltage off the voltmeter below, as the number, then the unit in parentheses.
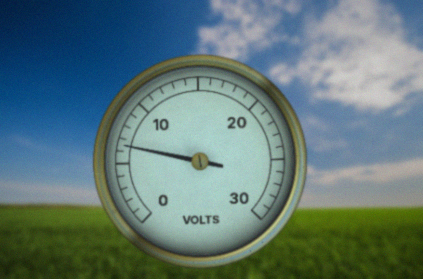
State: 6.5 (V)
